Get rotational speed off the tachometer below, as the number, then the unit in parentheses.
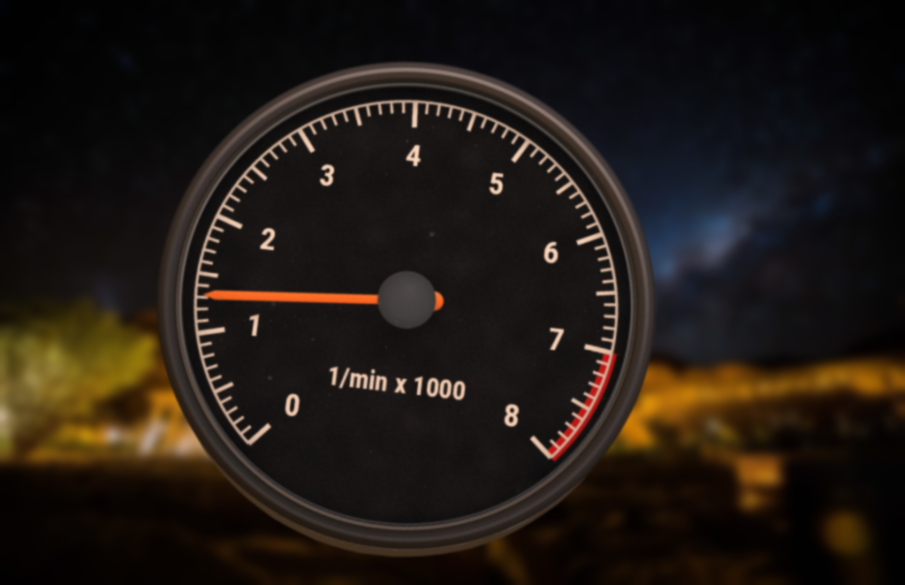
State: 1300 (rpm)
